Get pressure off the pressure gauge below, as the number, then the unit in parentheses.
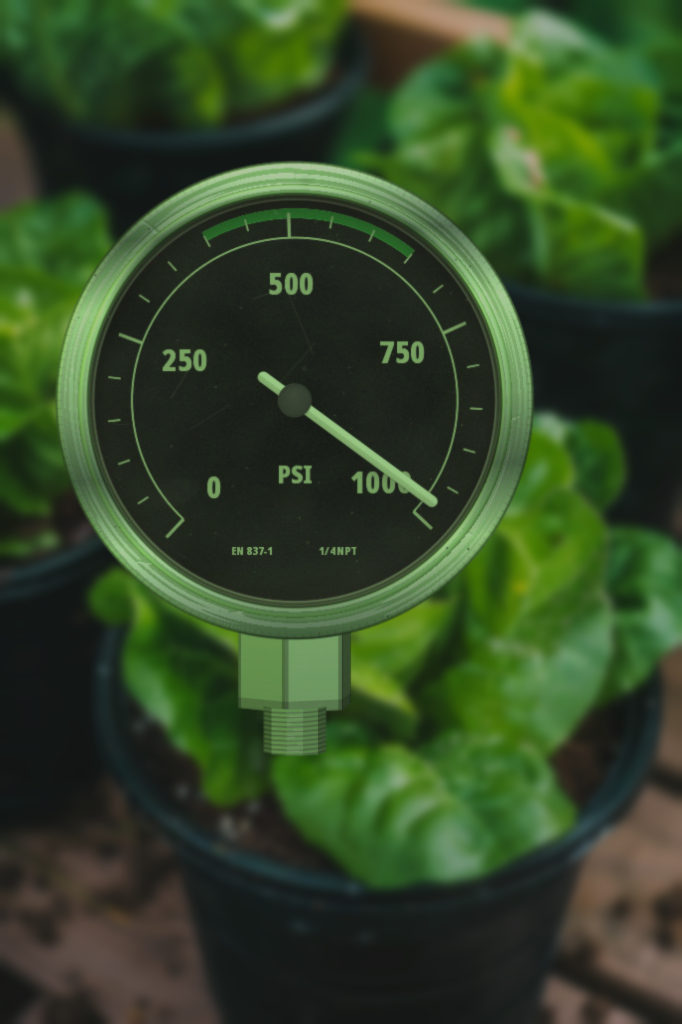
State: 975 (psi)
